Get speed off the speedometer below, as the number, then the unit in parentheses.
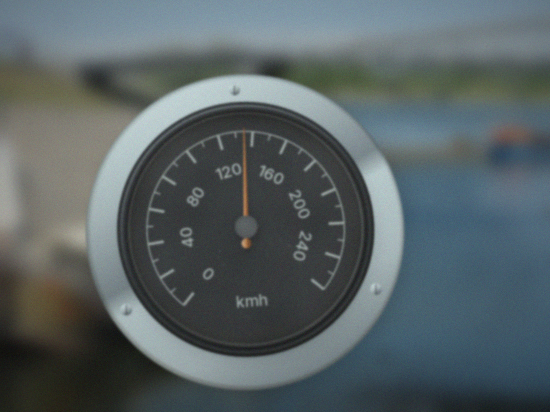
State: 135 (km/h)
